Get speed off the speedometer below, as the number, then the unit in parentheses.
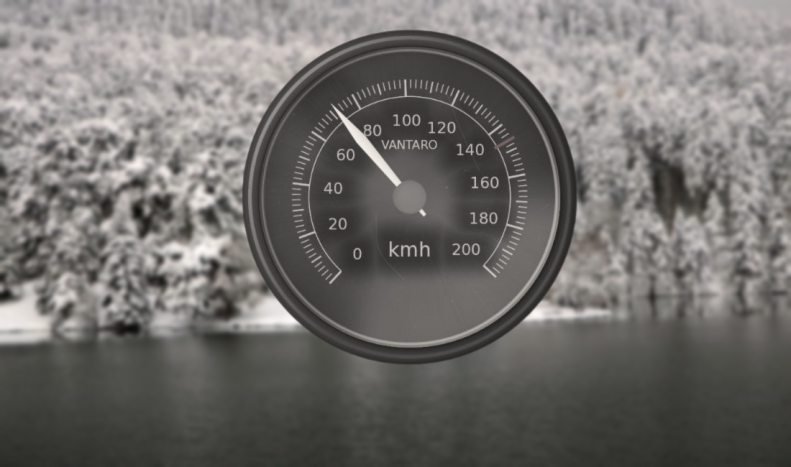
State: 72 (km/h)
